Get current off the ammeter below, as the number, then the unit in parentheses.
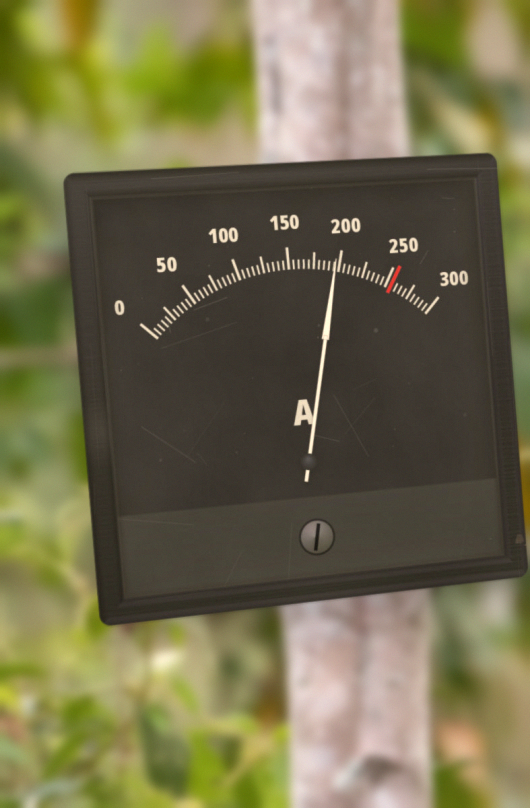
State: 195 (A)
